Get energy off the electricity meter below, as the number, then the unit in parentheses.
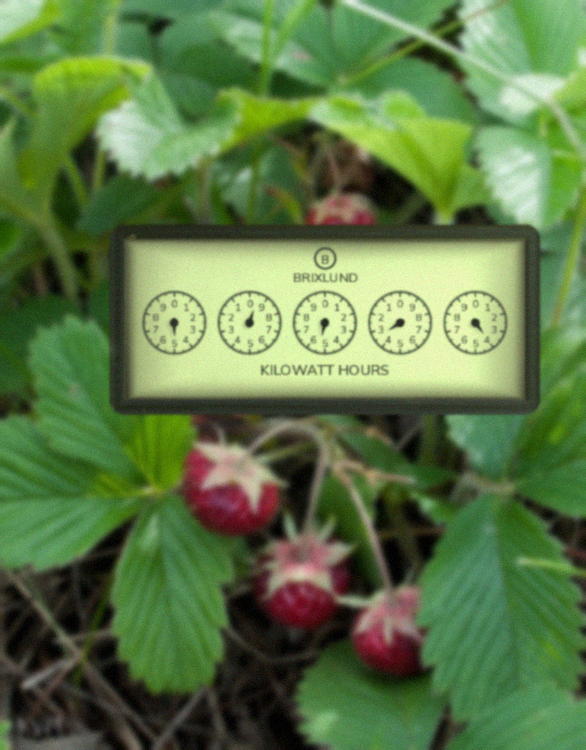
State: 49534 (kWh)
